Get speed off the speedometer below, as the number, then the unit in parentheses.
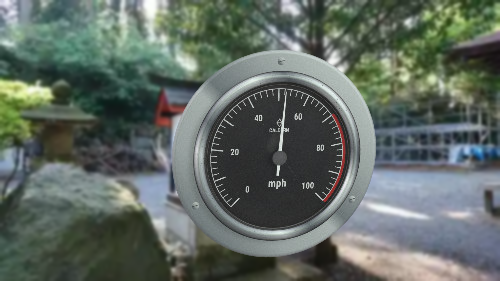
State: 52 (mph)
